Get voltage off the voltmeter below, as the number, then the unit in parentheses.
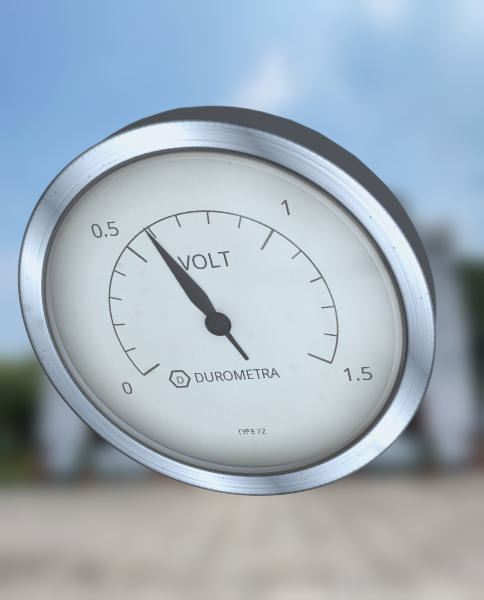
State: 0.6 (V)
